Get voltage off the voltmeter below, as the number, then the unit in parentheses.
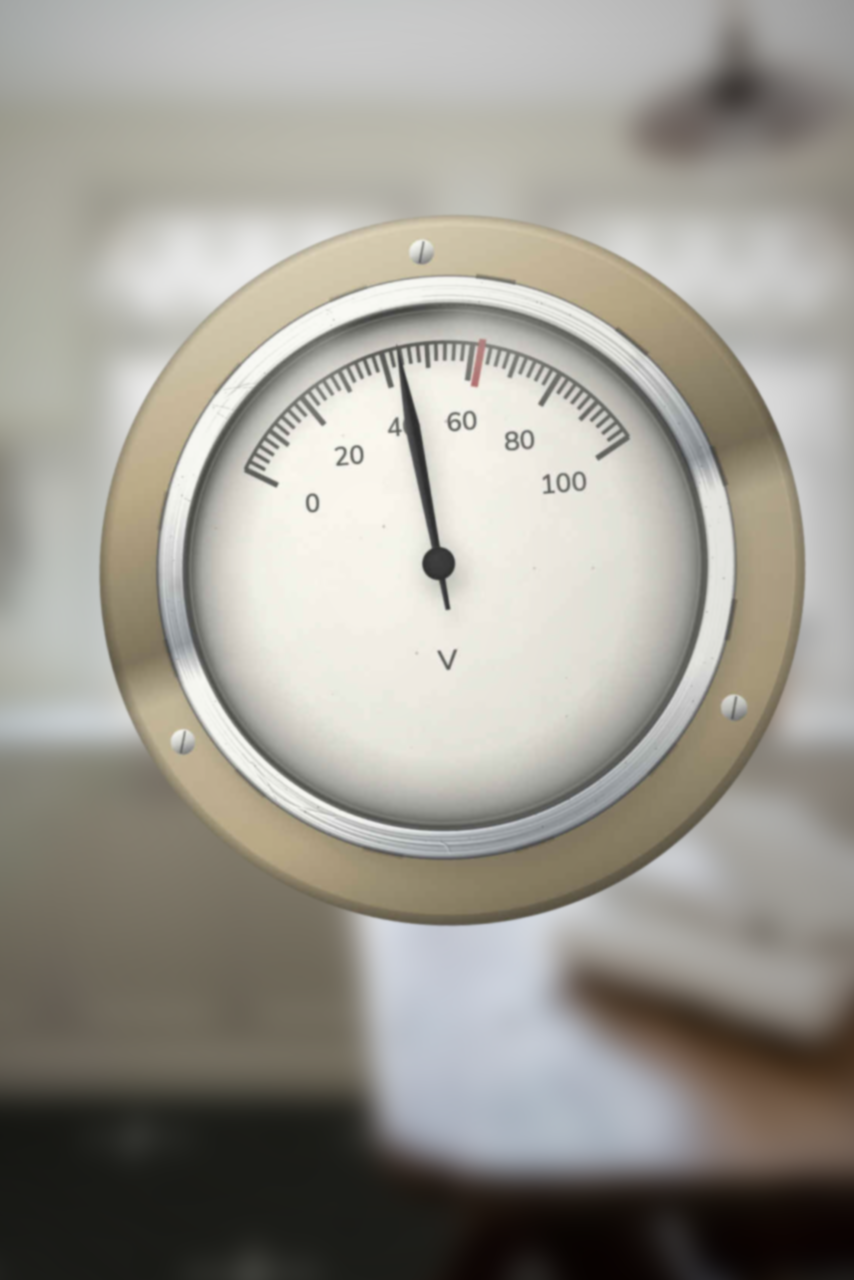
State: 44 (V)
